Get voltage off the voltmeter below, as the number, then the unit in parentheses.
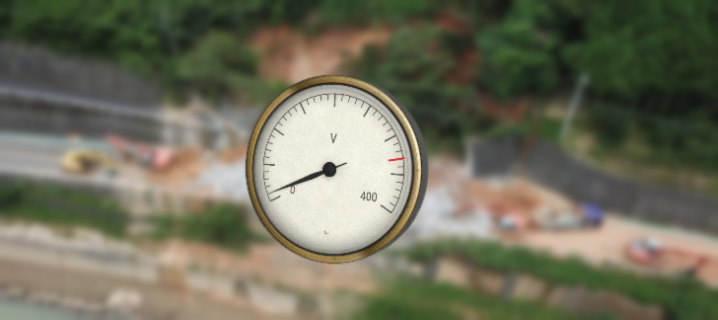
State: 10 (V)
